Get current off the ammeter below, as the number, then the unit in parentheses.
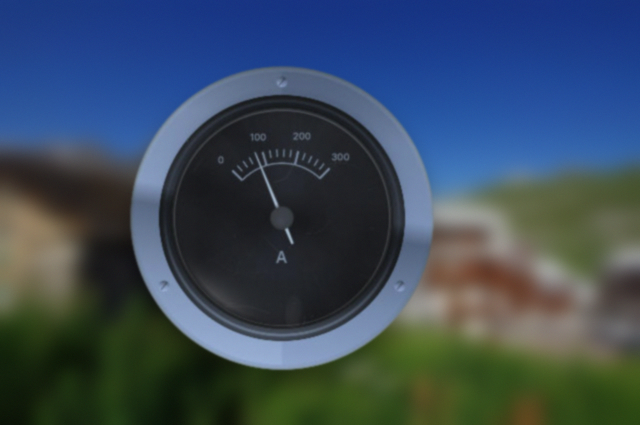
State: 80 (A)
